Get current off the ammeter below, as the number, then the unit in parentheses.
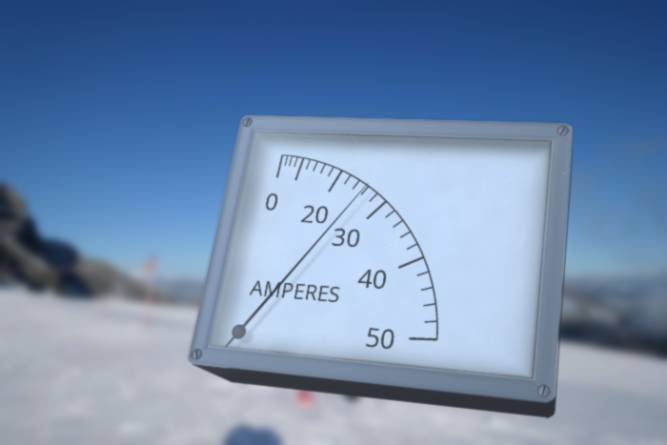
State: 26 (A)
